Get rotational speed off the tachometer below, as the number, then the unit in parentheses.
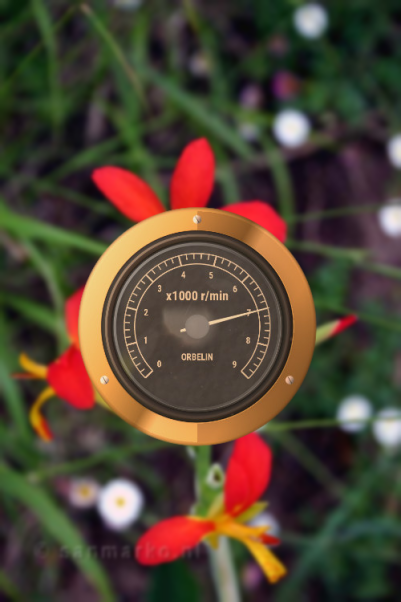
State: 7000 (rpm)
